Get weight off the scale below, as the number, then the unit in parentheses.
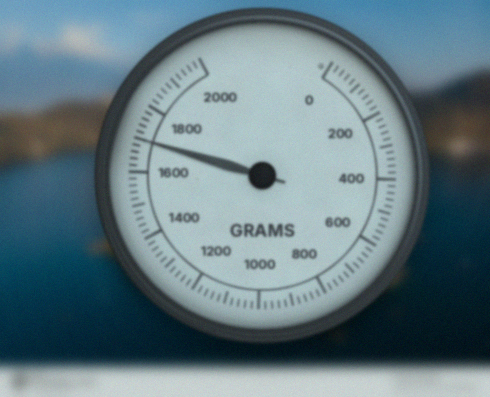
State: 1700 (g)
